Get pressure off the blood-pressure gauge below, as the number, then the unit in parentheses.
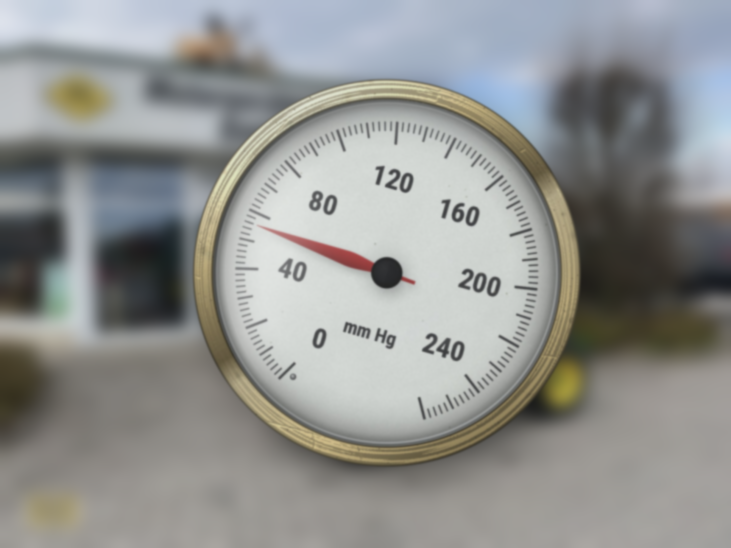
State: 56 (mmHg)
